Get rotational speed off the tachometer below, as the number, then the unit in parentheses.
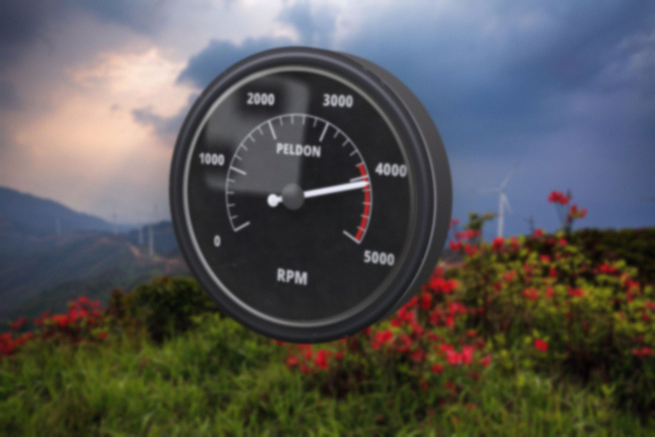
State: 4100 (rpm)
